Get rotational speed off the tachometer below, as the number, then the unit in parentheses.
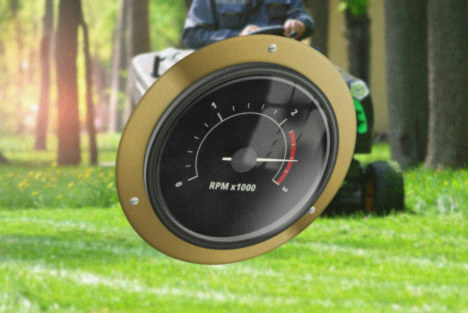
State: 2600 (rpm)
